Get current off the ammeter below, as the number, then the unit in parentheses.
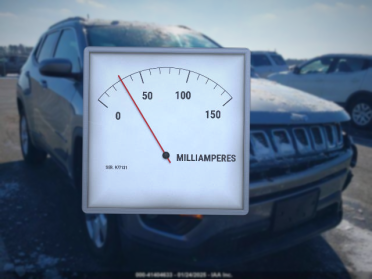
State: 30 (mA)
